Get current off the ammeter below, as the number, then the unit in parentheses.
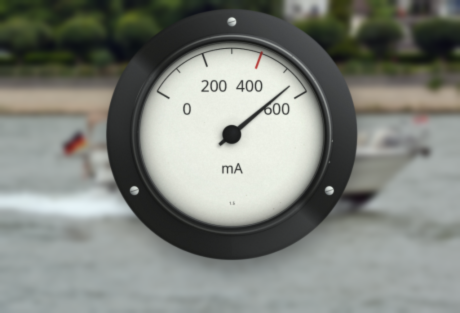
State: 550 (mA)
